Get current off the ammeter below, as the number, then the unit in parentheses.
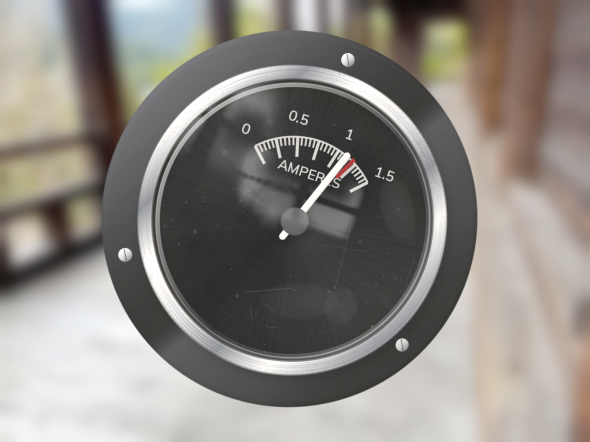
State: 1.1 (A)
